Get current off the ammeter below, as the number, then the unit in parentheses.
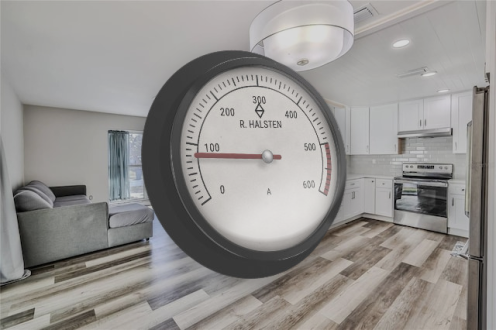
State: 80 (A)
